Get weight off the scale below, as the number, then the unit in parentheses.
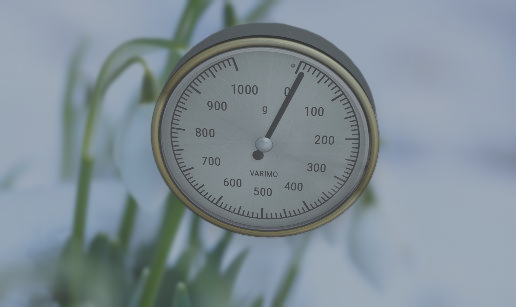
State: 10 (g)
